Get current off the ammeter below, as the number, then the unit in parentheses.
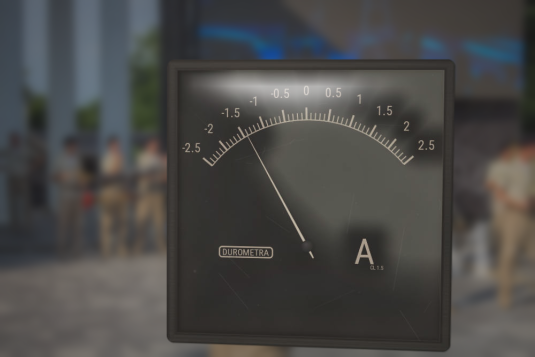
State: -1.4 (A)
